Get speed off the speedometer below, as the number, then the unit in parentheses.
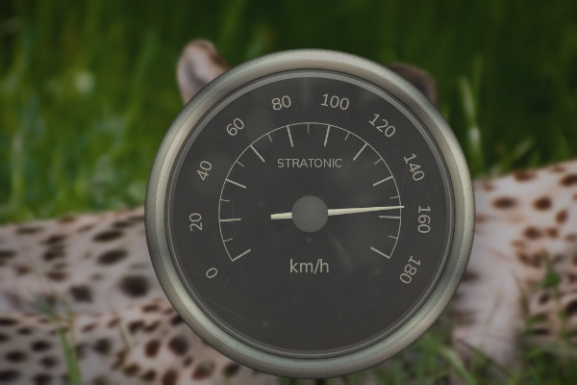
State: 155 (km/h)
